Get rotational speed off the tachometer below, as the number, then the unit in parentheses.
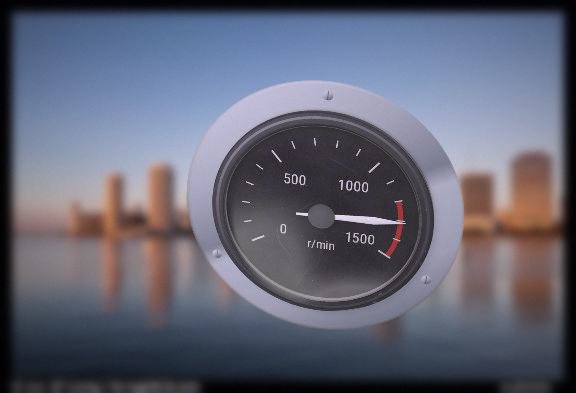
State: 1300 (rpm)
